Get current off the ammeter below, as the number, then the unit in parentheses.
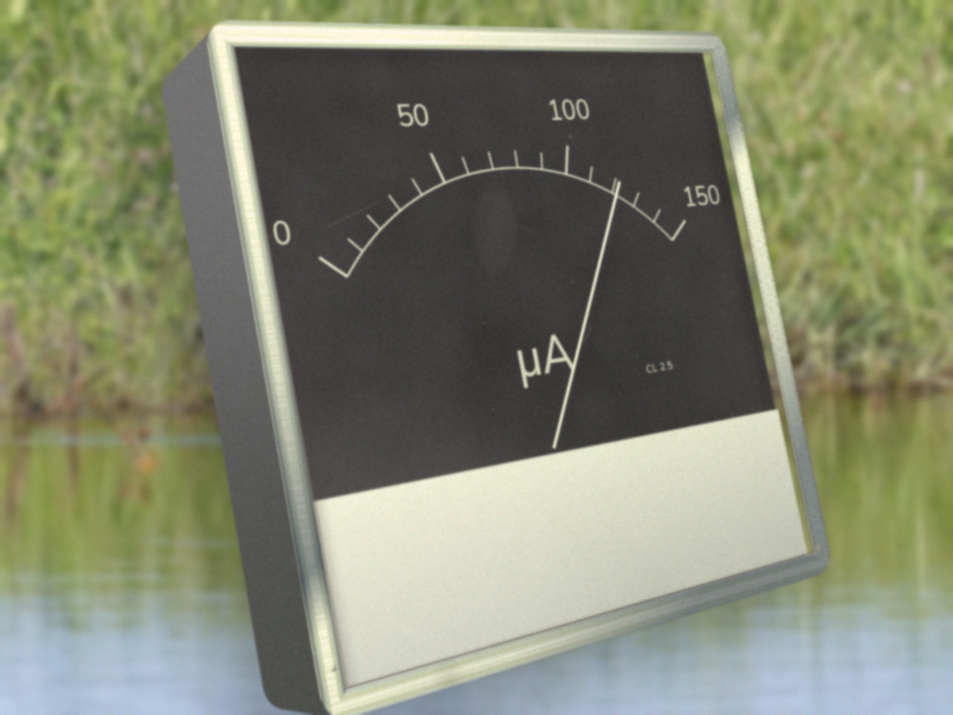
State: 120 (µA)
